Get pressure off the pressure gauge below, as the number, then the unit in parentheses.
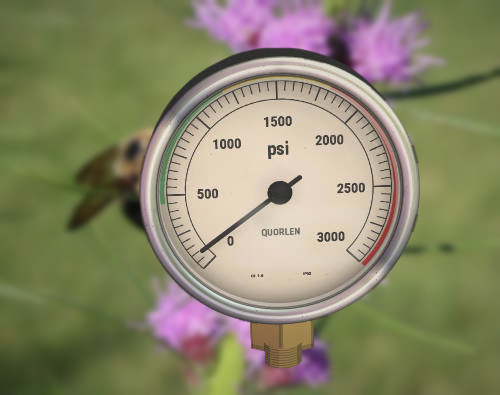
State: 100 (psi)
